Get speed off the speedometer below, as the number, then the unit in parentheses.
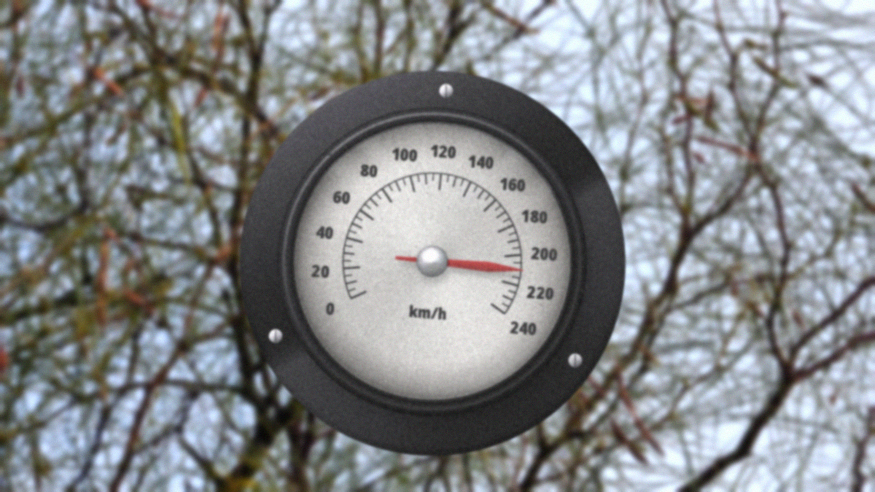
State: 210 (km/h)
